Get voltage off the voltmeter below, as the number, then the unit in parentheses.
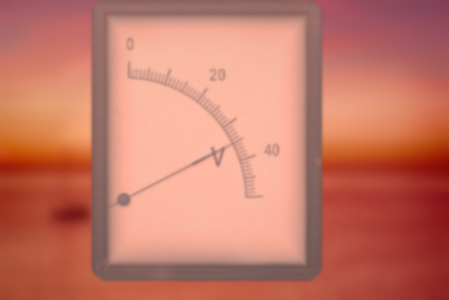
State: 35 (V)
